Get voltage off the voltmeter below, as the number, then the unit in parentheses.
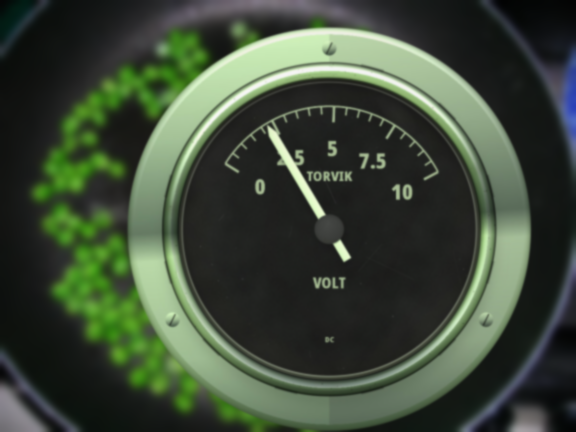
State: 2.25 (V)
